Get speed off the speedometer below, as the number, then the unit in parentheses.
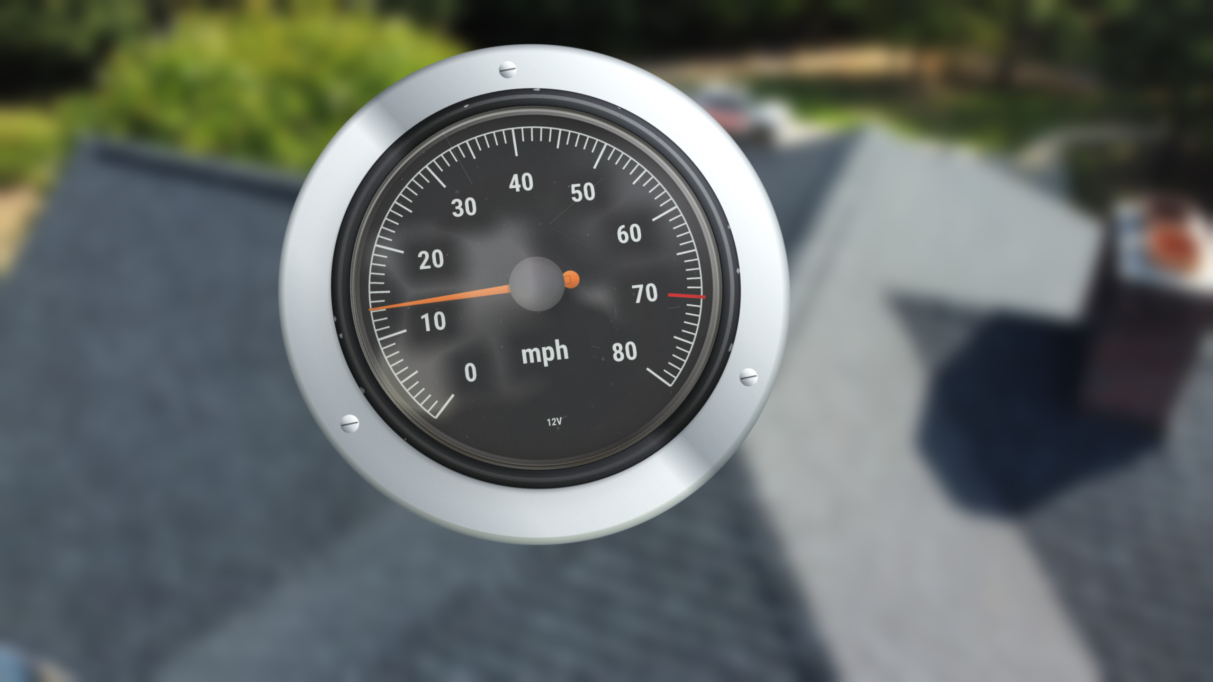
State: 13 (mph)
